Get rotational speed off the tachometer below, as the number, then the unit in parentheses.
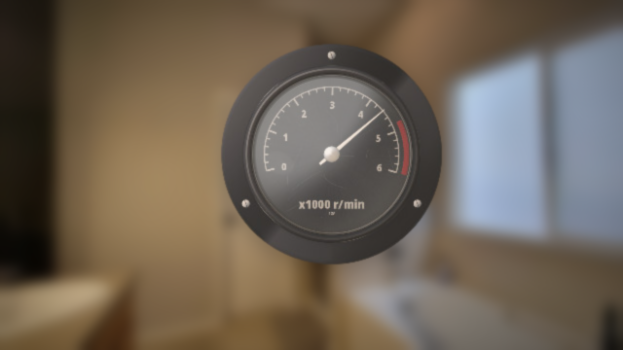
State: 4400 (rpm)
